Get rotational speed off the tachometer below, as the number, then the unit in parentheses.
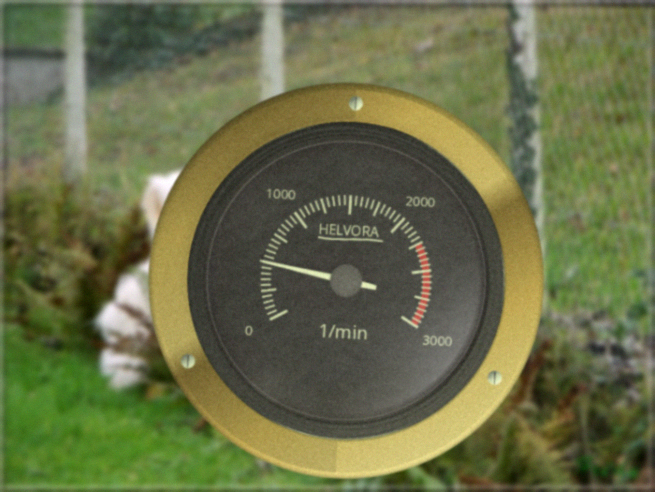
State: 500 (rpm)
